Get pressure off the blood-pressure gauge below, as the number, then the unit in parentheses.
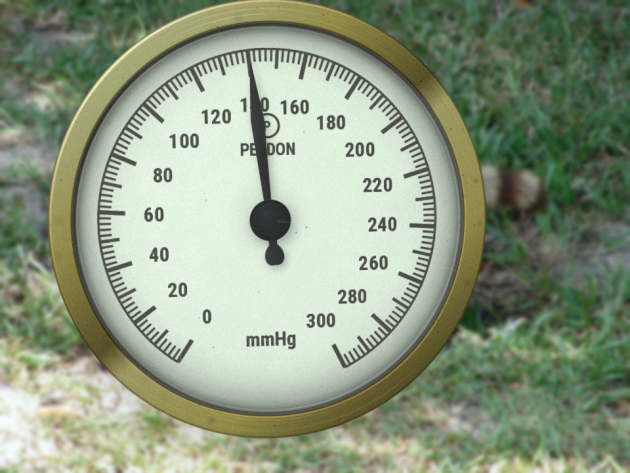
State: 140 (mmHg)
